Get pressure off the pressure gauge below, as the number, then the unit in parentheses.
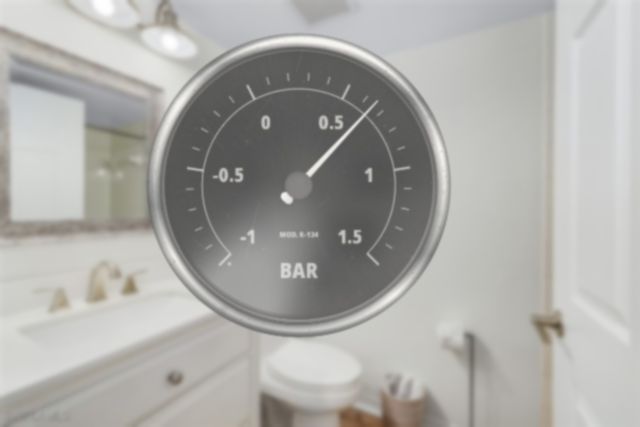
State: 0.65 (bar)
